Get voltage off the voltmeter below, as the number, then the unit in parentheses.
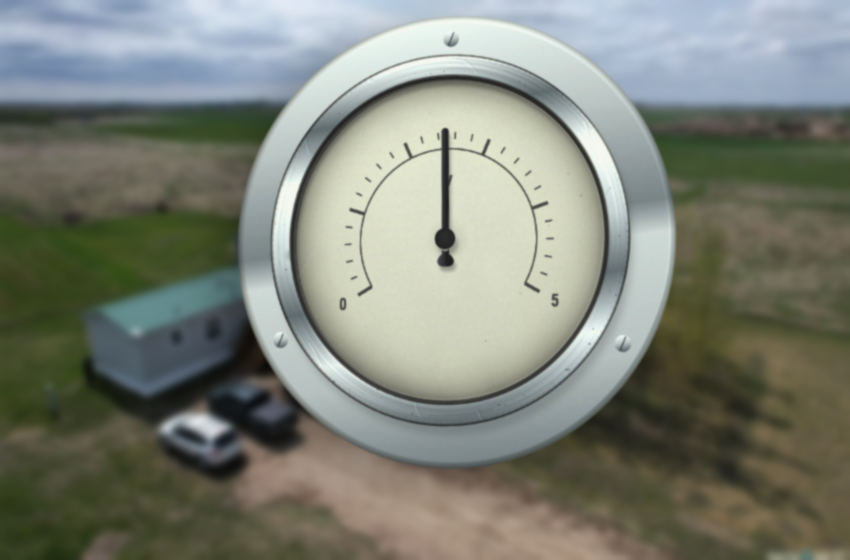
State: 2.5 (V)
